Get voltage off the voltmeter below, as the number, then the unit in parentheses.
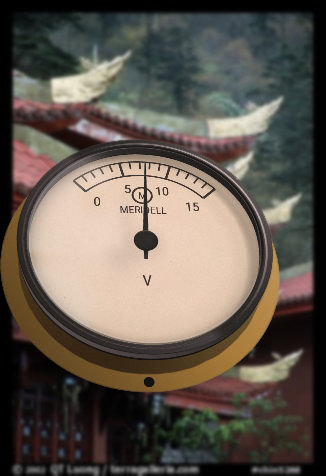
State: 7.5 (V)
